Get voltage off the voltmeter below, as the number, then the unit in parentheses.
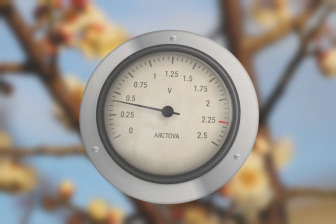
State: 0.4 (V)
